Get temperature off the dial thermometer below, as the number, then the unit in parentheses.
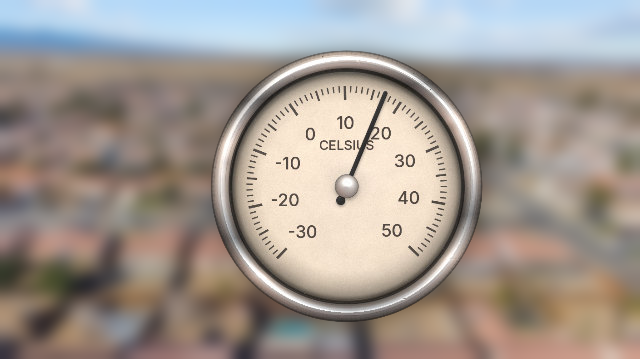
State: 17 (°C)
